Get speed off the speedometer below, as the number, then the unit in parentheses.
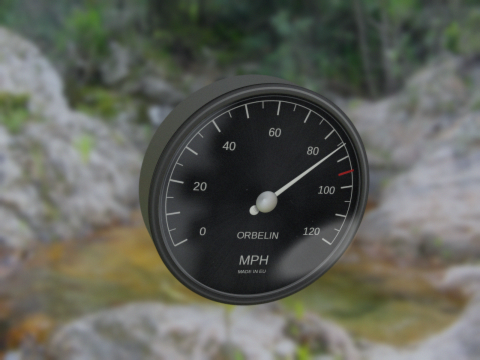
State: 85 (mph)
